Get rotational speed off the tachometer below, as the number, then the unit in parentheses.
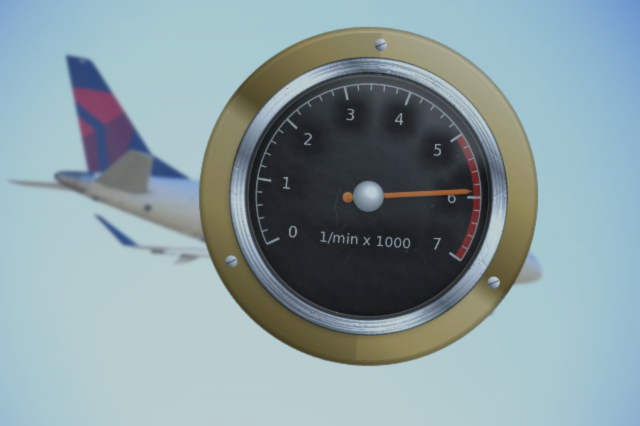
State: 5900 (rpm)
